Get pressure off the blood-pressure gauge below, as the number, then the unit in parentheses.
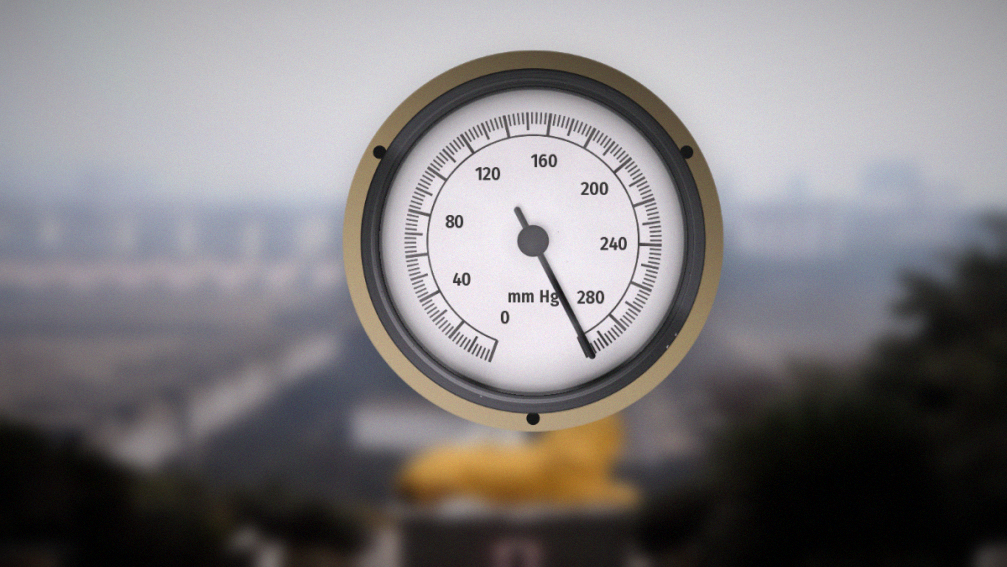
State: 298 (mmHg)
